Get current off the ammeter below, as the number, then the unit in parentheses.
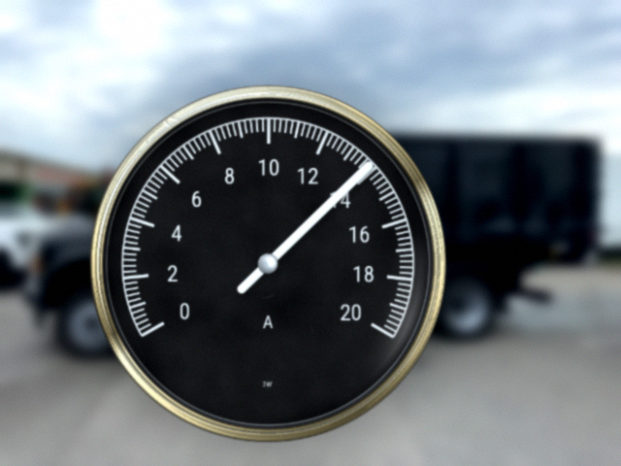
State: 13.8 (A)
